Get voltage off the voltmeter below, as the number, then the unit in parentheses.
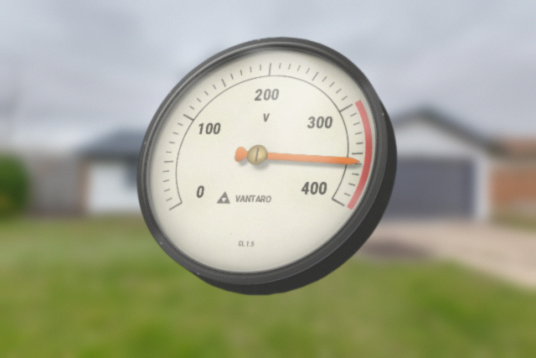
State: 360 (V)
